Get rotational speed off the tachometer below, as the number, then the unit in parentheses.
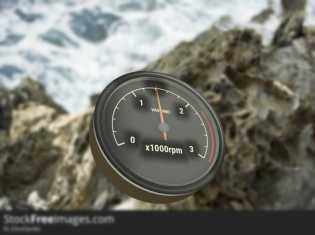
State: 1400 (rpm)
